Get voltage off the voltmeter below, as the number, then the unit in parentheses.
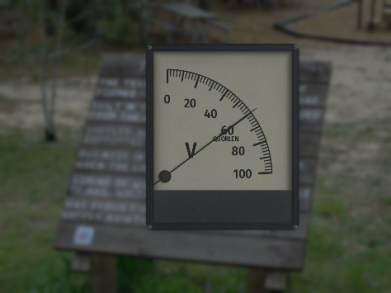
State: 60 (V)
